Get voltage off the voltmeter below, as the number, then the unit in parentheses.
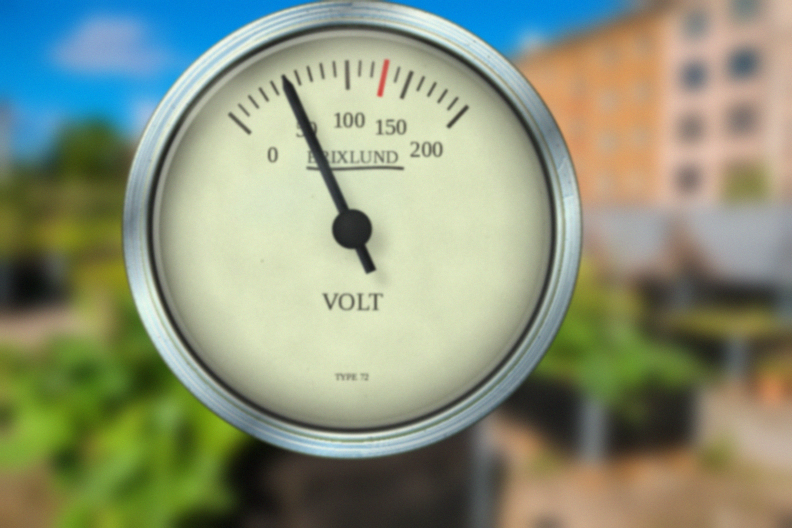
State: 50 (V)
